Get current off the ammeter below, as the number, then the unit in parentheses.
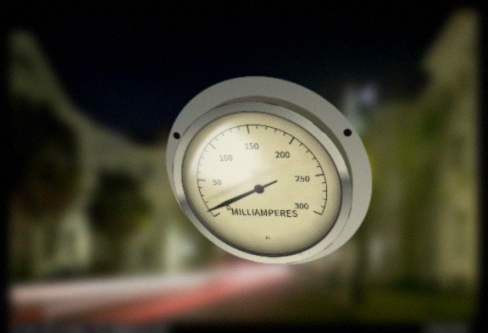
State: 10 (mA)
